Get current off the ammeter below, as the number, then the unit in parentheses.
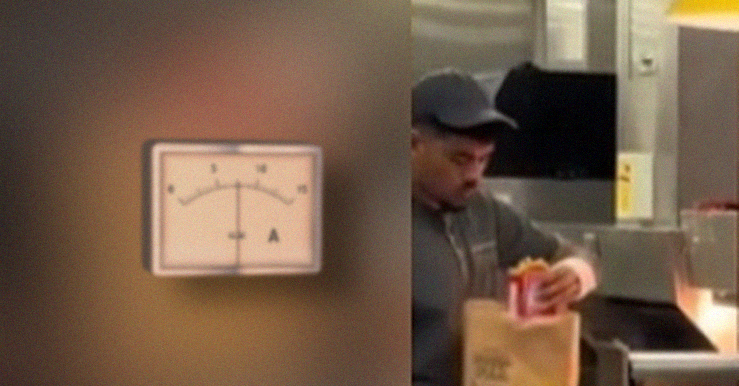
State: 7.5 (A)
